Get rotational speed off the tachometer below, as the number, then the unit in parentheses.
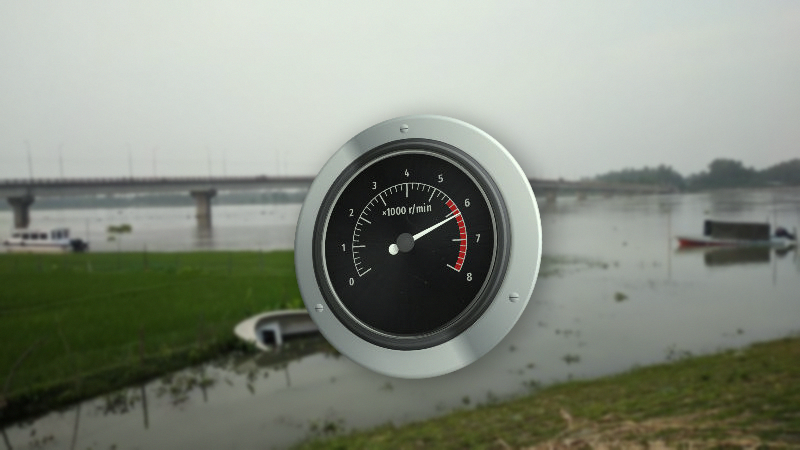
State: 6200 (rpm)
